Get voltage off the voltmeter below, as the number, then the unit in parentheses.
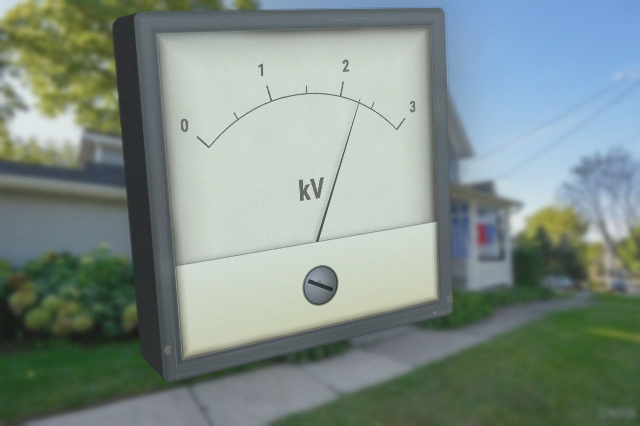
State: 2.25 (kV)
